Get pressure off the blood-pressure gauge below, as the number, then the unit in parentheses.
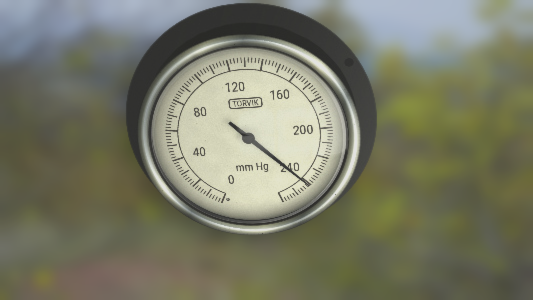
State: 240 (mmHg)
